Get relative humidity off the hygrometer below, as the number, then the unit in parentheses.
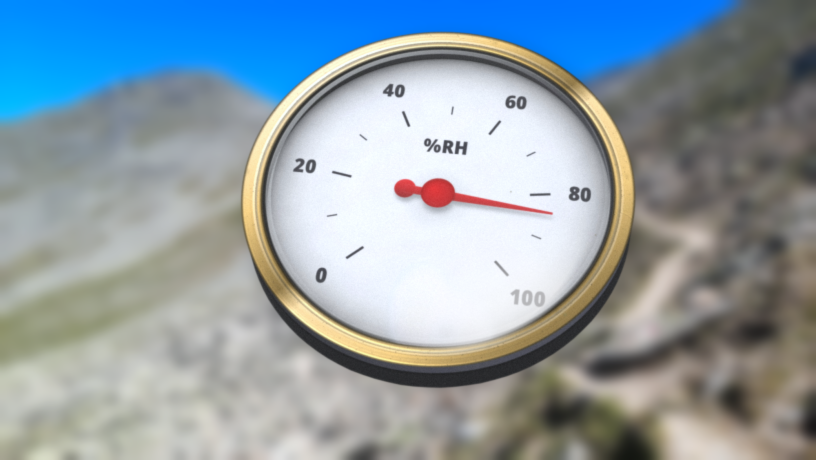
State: 85 (%)
